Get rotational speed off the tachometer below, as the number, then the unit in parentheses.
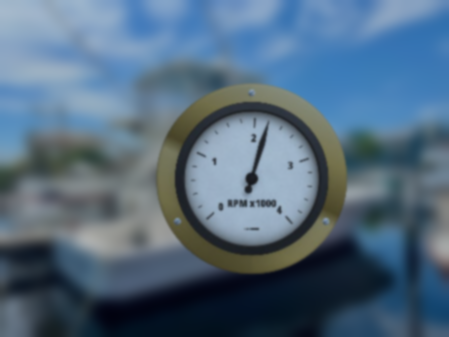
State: 2200 (rpm)
